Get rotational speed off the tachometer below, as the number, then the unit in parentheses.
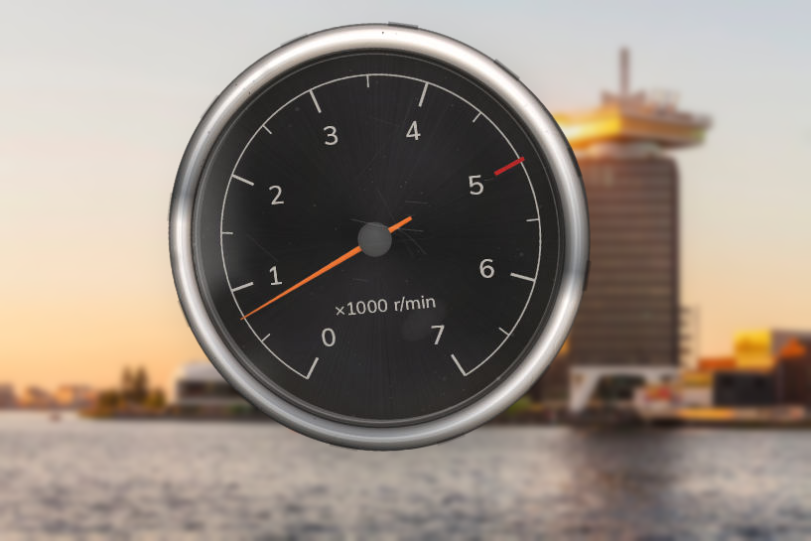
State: 750 (rpm)
